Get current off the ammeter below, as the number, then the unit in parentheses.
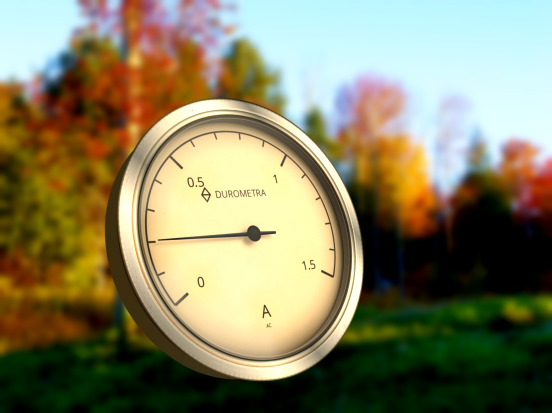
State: 0.2 (A)
